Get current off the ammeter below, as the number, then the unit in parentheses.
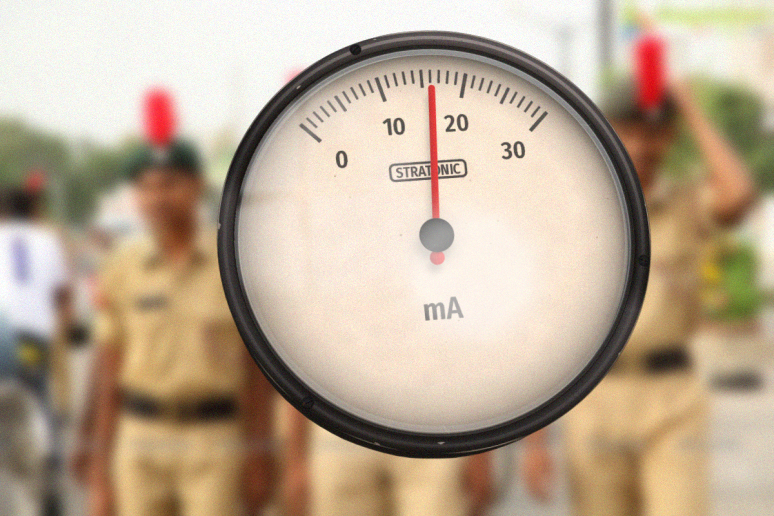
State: 16 (mA)
